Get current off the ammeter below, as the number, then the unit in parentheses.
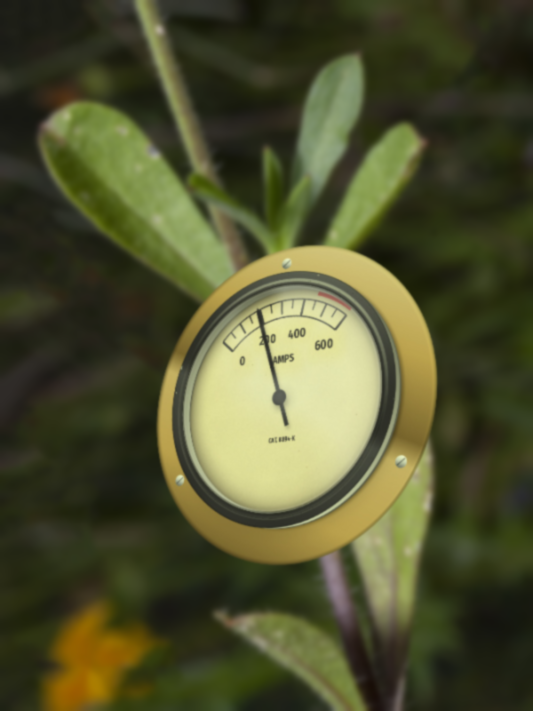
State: 200 (A)
